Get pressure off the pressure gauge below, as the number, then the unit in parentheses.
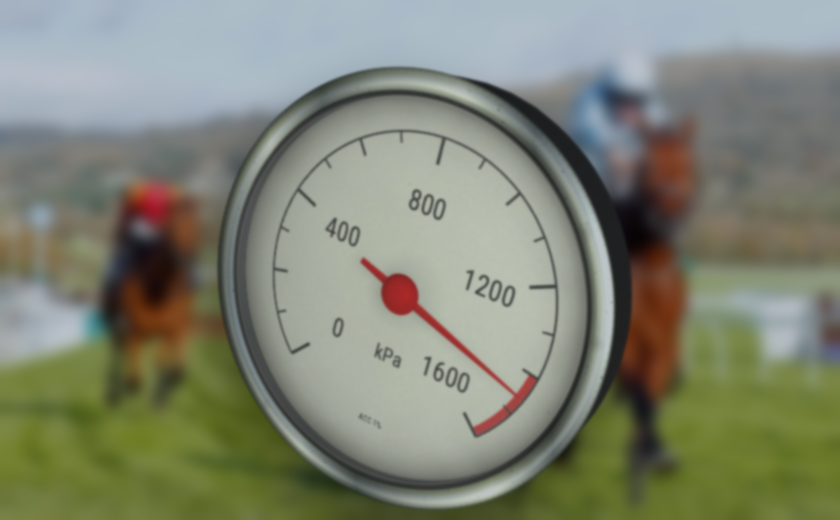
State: 1450 (kPa)
